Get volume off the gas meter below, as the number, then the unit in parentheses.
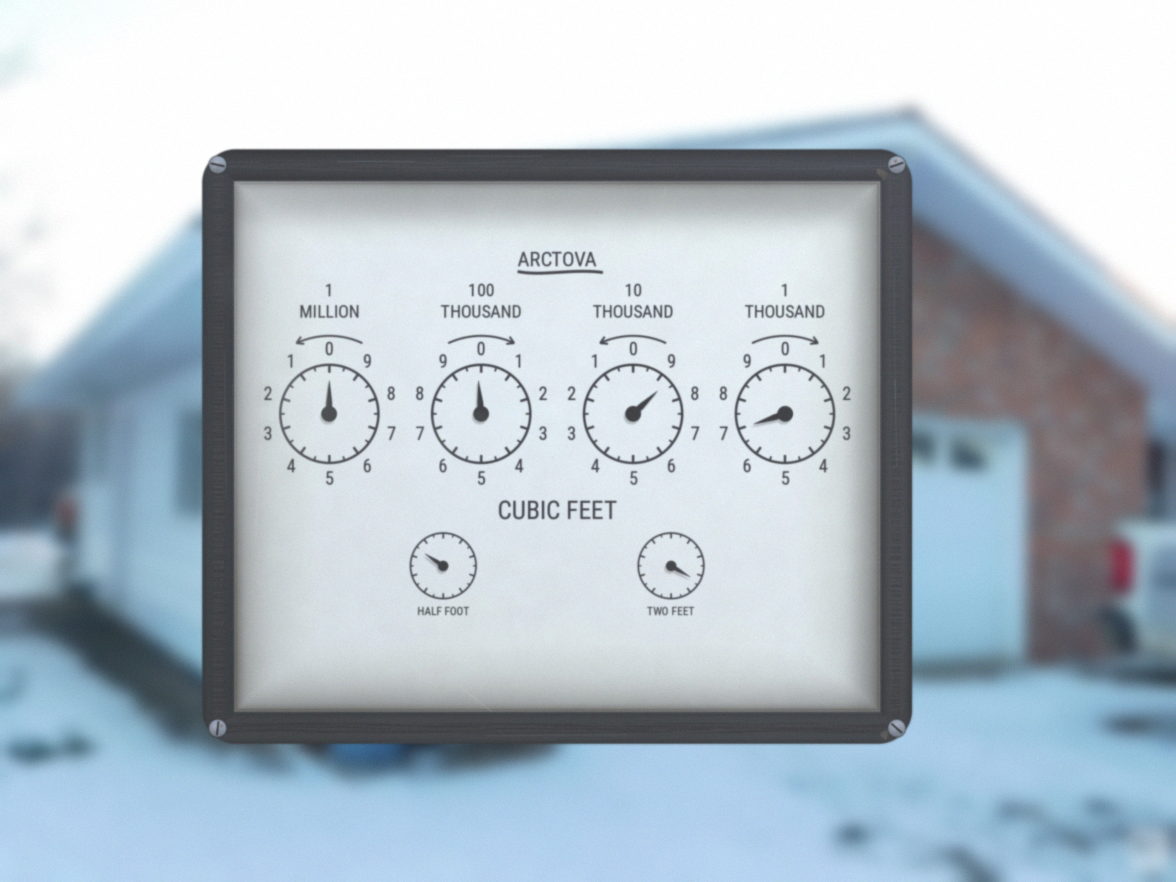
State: 998700 (ft³)
